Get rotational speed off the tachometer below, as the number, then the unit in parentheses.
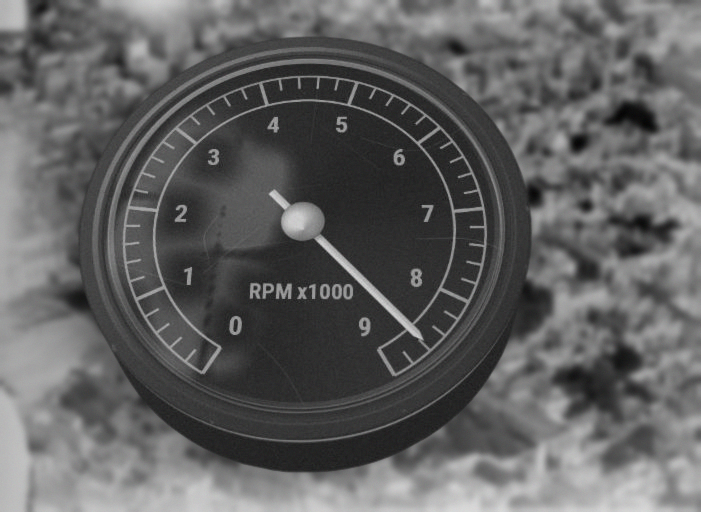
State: 8600 (rpm)
